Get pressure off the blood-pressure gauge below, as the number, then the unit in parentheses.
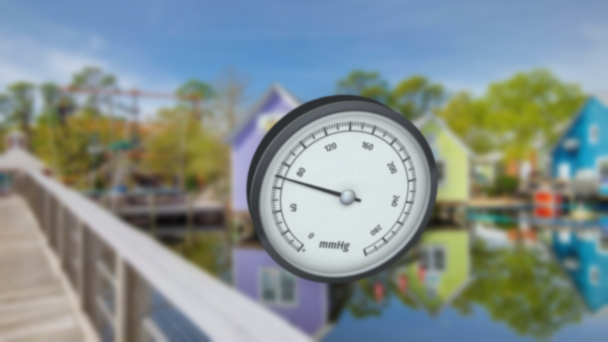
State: 70 (mmHg)
